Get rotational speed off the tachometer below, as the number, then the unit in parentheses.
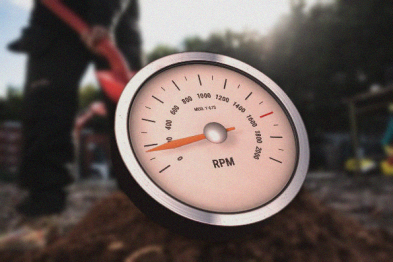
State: 150 (rpm)
